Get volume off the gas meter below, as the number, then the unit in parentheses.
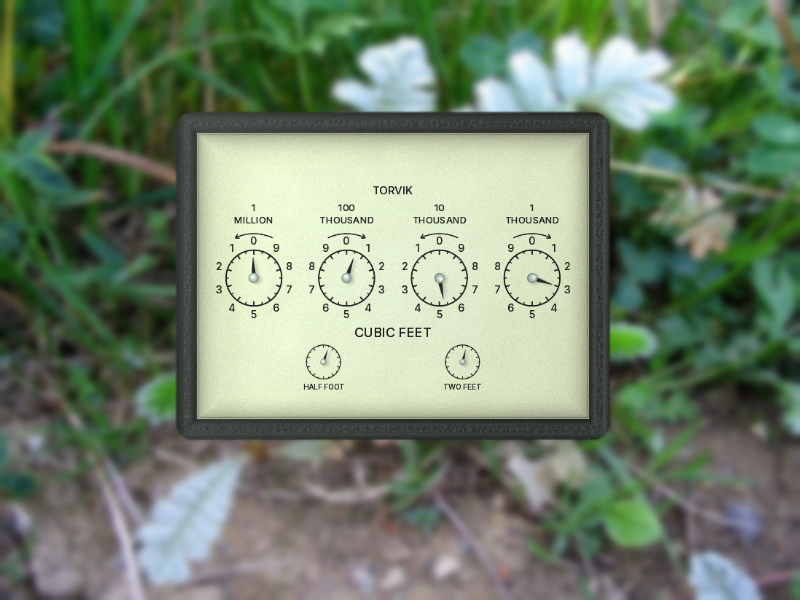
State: 5300 (ft³)
